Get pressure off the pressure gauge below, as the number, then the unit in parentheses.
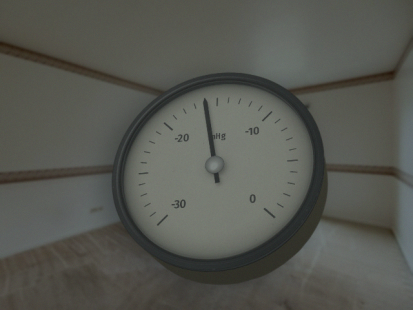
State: -16 (inHg)
